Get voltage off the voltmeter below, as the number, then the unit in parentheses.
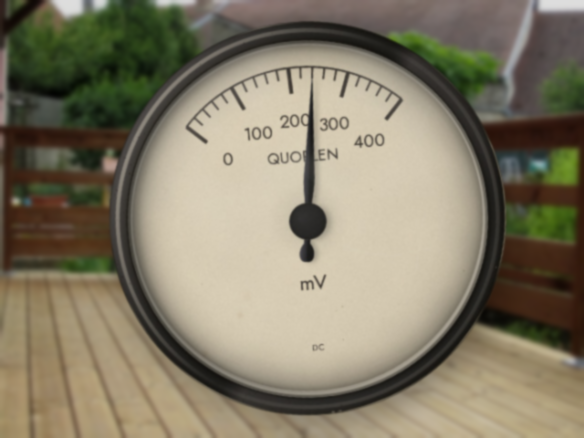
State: 240 (mV)
